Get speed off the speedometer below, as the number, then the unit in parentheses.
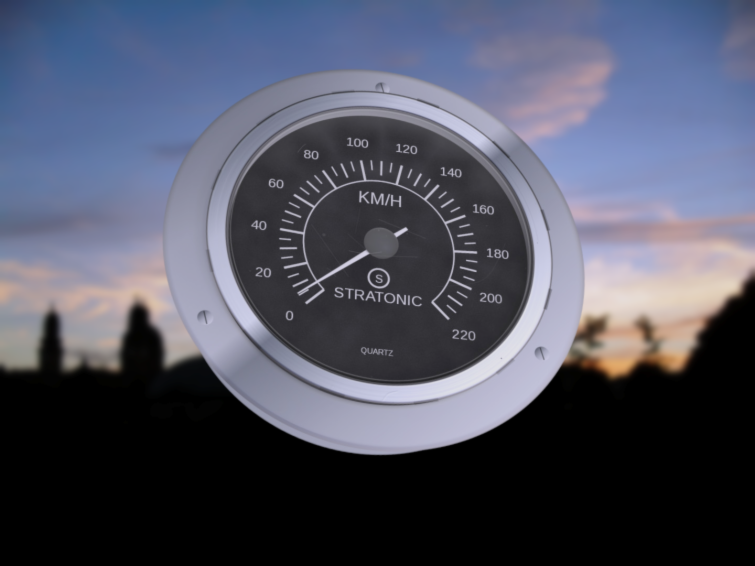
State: 5 (km/h)
